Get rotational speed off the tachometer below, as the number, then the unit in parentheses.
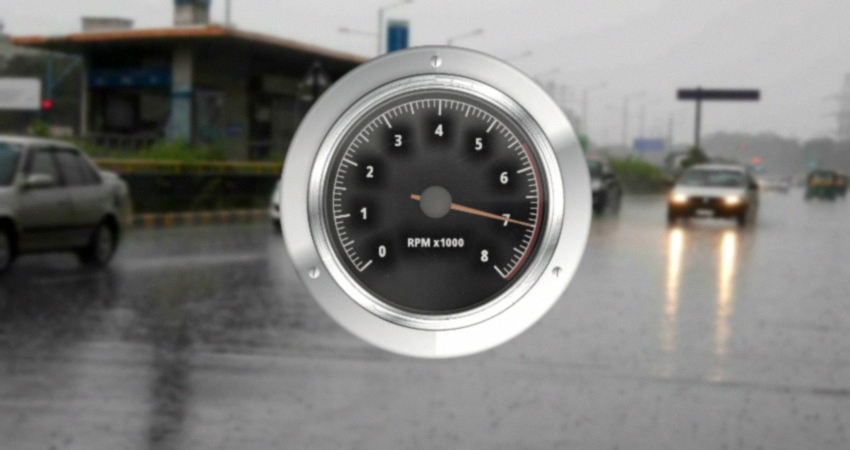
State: 7000 (rpm)
